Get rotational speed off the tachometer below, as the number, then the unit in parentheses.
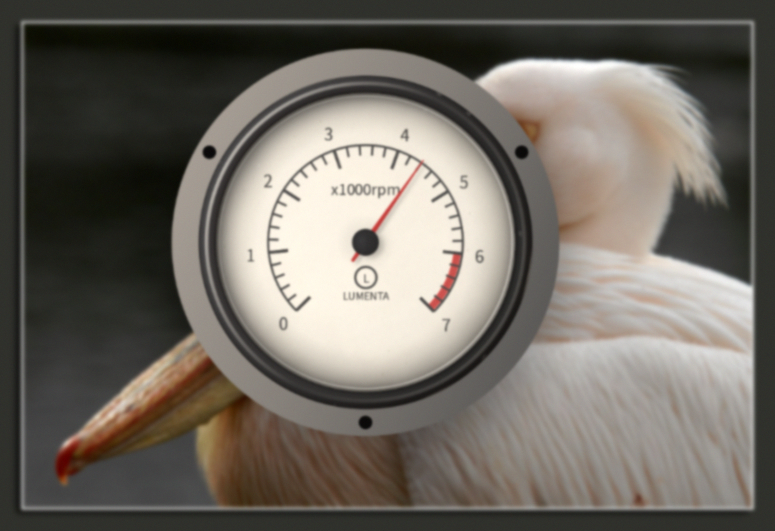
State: 4400 (rpm)
